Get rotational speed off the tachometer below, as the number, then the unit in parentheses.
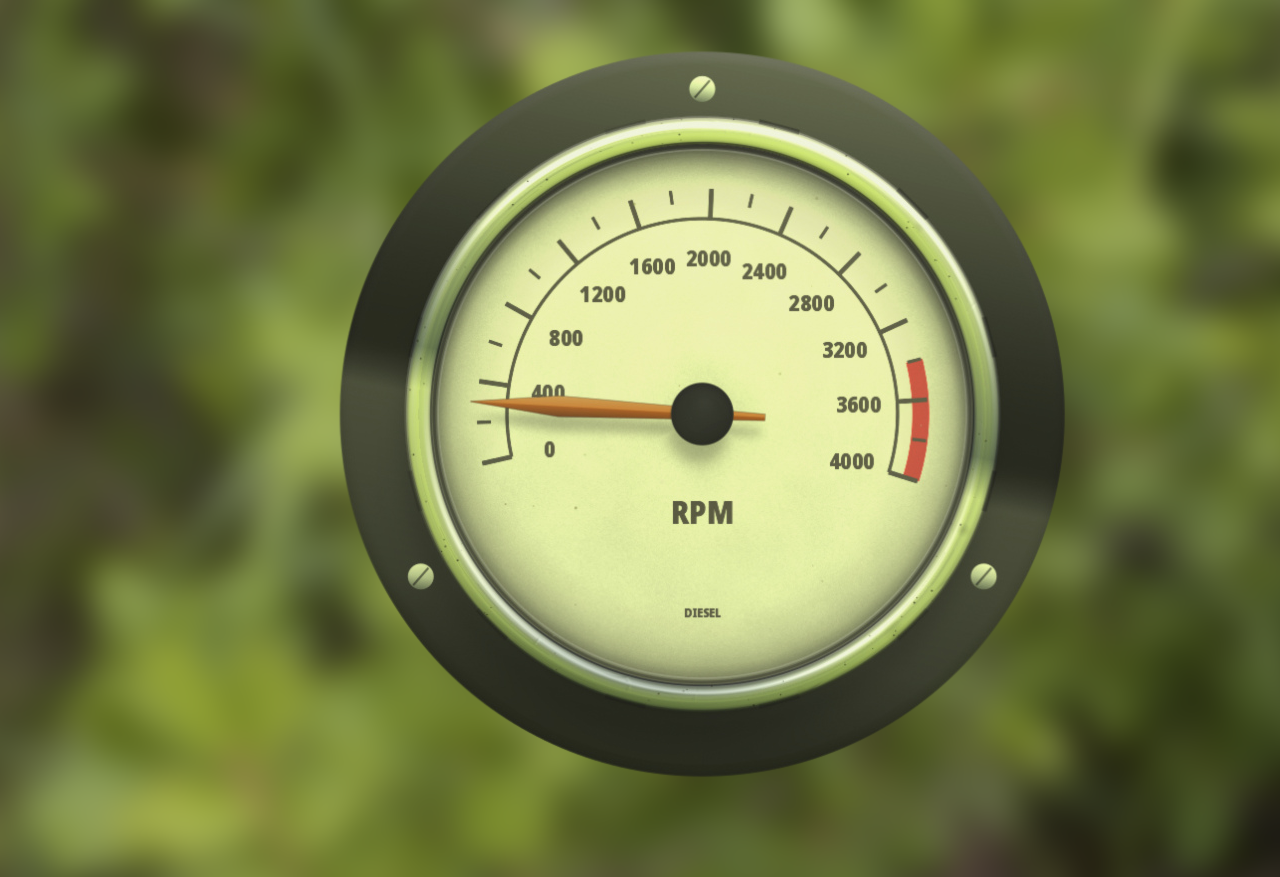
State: 300 (rpm)
